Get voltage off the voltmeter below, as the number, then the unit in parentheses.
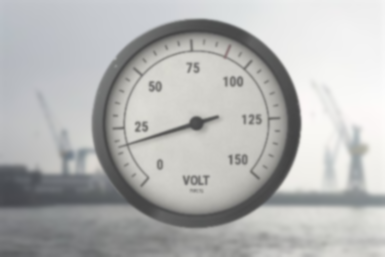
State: 17.5 (V)
